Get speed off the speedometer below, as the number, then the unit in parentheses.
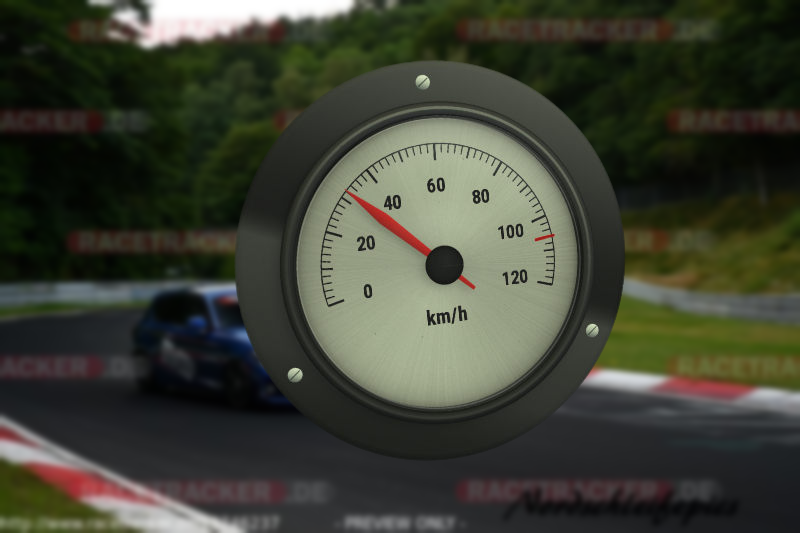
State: 32 (km/h)
